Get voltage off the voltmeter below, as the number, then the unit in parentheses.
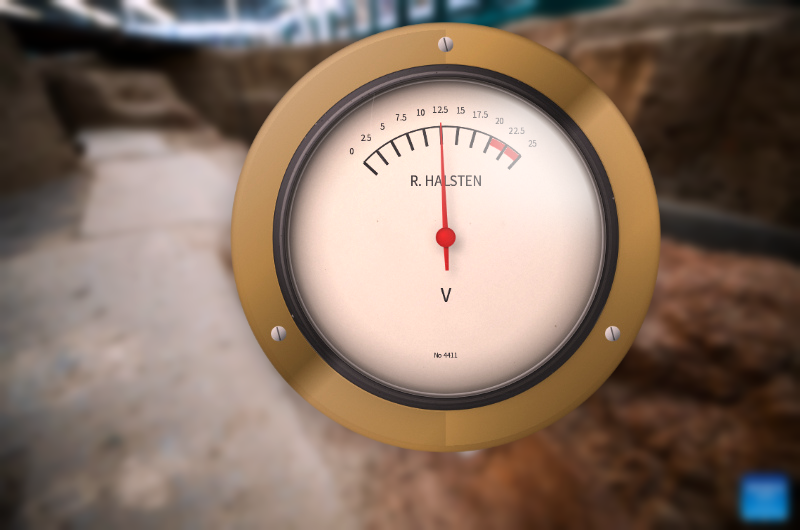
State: 12.5 (V)
